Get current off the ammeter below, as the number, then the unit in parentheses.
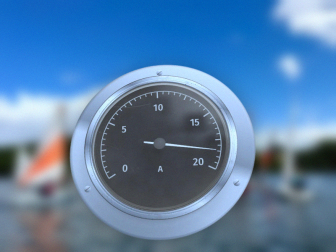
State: 18.5 (A)
